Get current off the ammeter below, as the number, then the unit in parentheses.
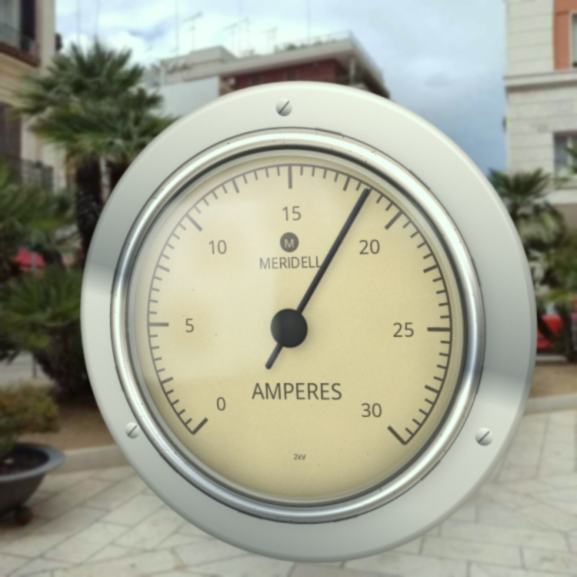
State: 18.5 (A)
